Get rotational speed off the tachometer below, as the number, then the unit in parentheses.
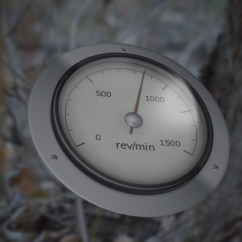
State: 850 (rpm)
